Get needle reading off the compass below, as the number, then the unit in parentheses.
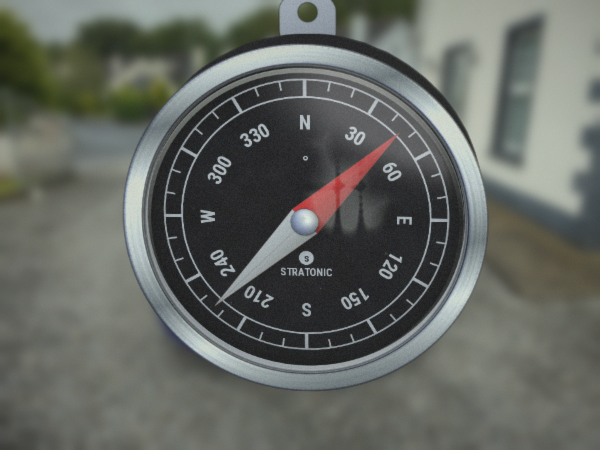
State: 45 (°)
